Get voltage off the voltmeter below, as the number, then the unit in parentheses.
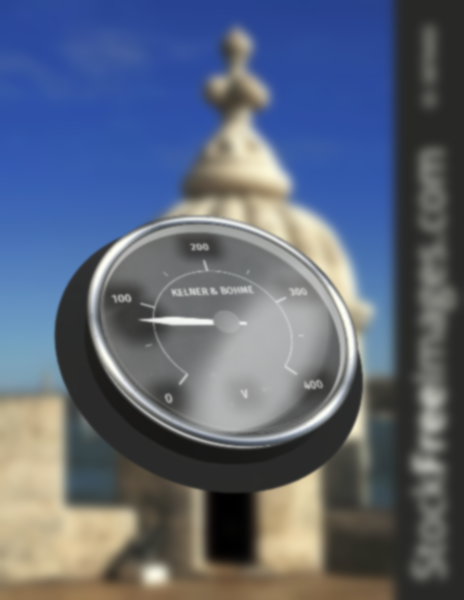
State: 75 (V)
